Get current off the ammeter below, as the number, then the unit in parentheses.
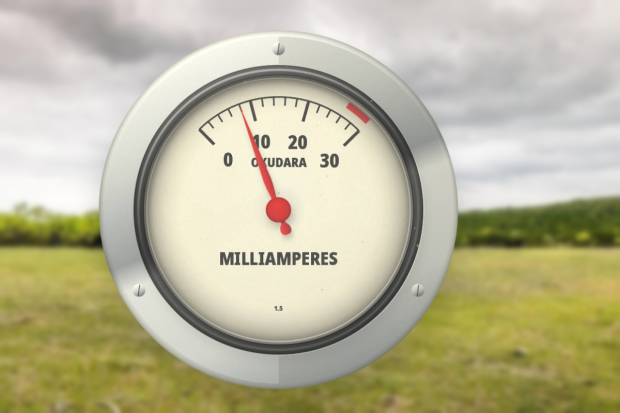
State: 8 (mA)
